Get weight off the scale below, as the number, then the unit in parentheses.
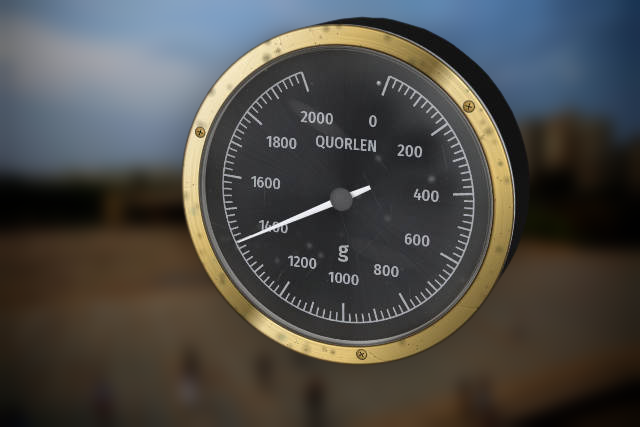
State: 1400 (g)
